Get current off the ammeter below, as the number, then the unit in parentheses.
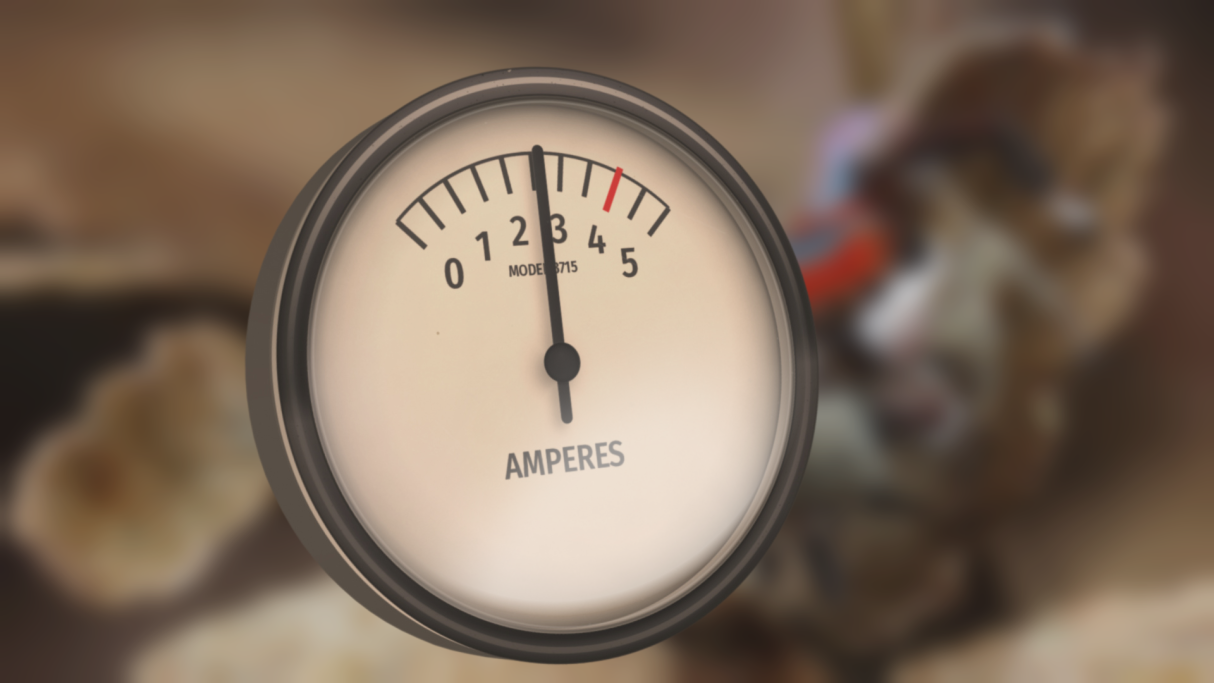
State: 2.5 (A)
